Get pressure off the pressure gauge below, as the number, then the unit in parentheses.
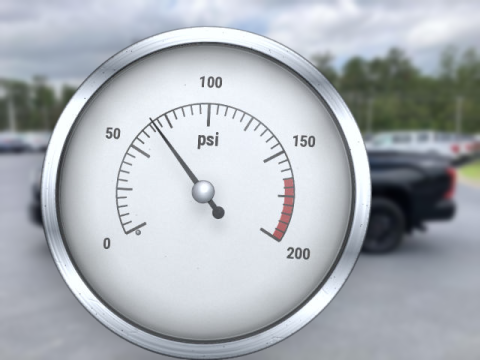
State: 67.5 (psi)
